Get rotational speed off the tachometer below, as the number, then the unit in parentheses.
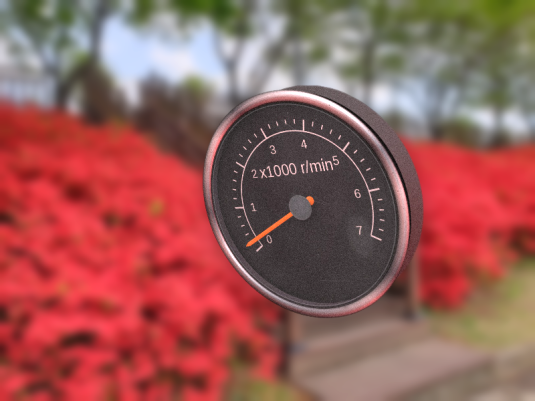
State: 200 (rpm)
